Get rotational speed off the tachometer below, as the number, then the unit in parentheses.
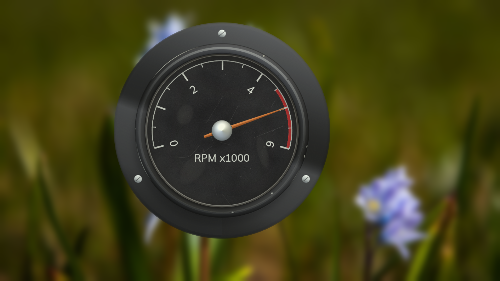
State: 5000 (rpm)
